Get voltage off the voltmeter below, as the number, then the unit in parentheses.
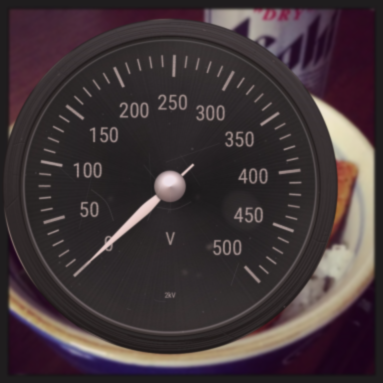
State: 0 (V)
